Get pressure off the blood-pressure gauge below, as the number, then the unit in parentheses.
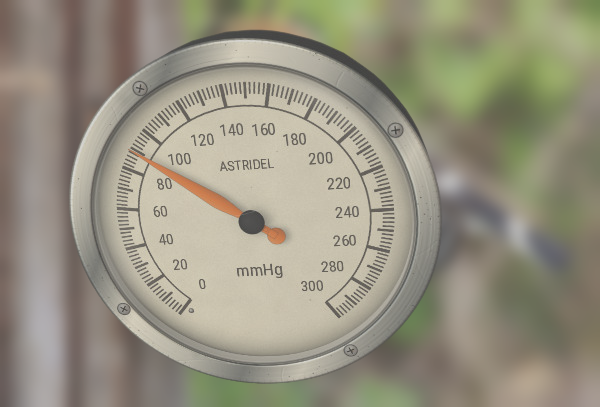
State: 90 (mmHg)
